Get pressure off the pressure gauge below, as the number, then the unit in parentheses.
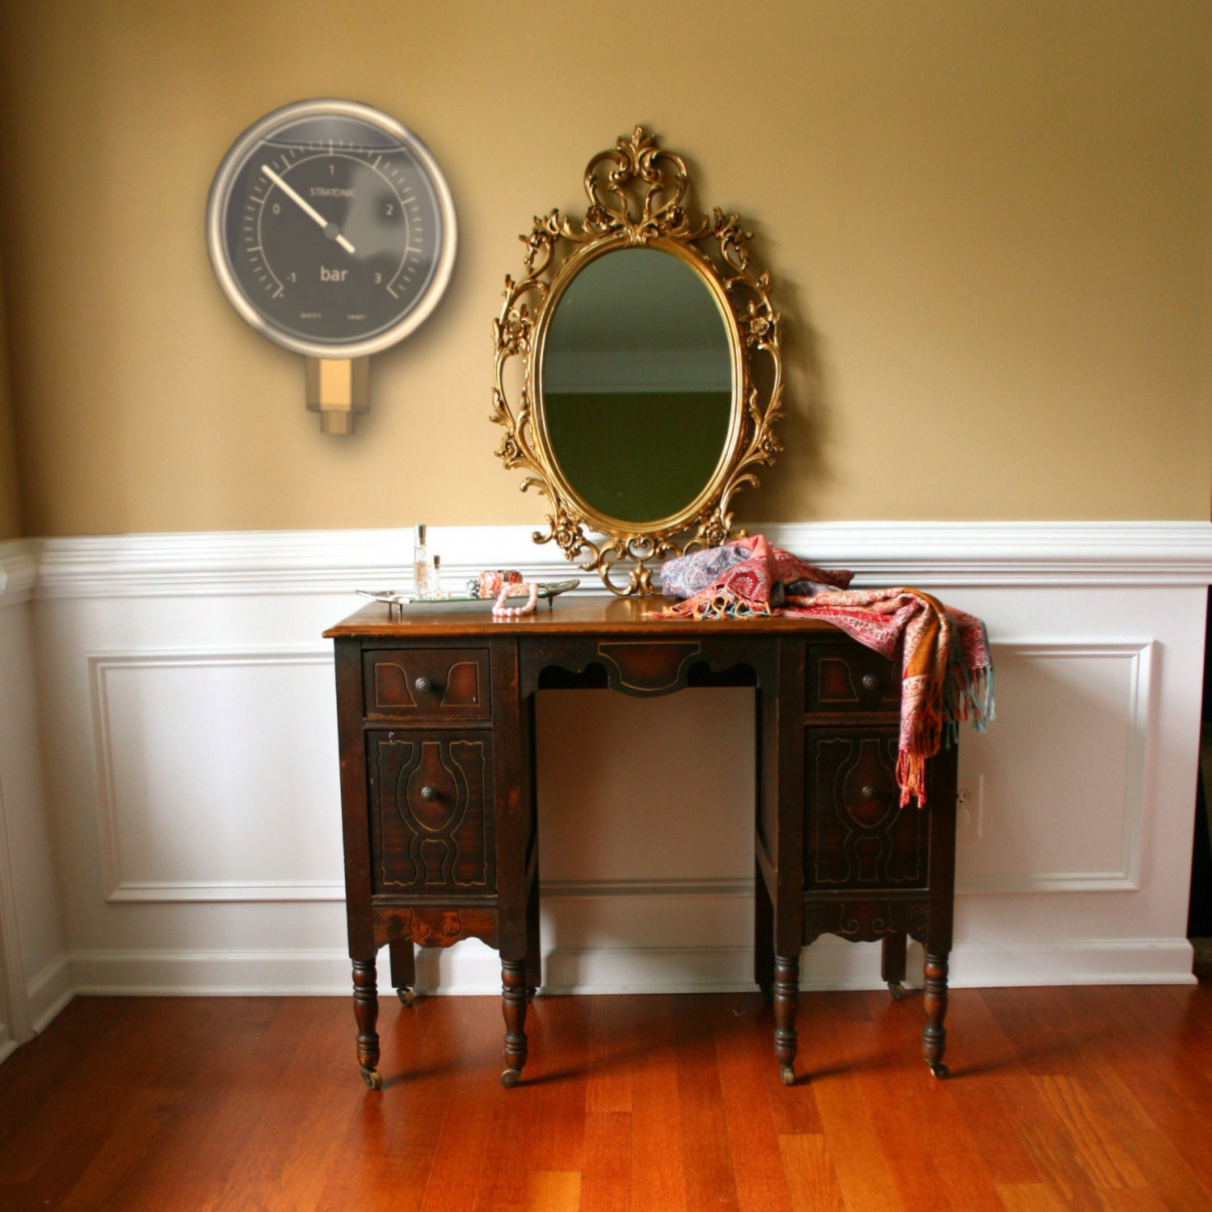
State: 0.3 (bar)
